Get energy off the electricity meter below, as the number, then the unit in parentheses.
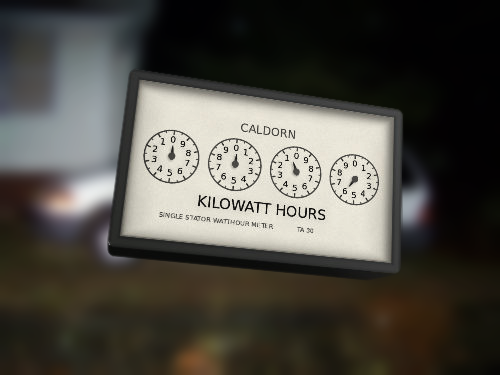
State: 6 (kWh)
